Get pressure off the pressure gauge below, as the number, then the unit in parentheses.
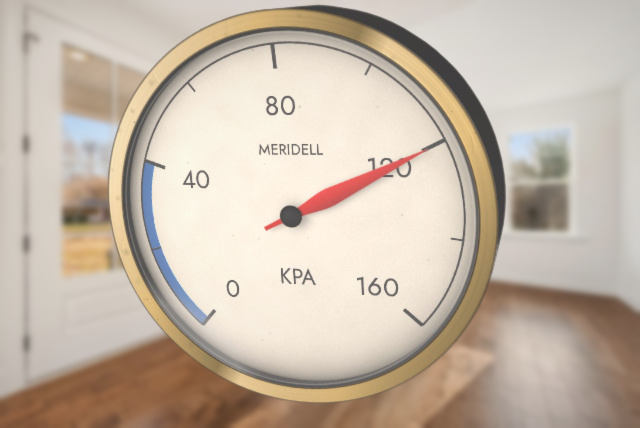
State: 120 (kPa)
